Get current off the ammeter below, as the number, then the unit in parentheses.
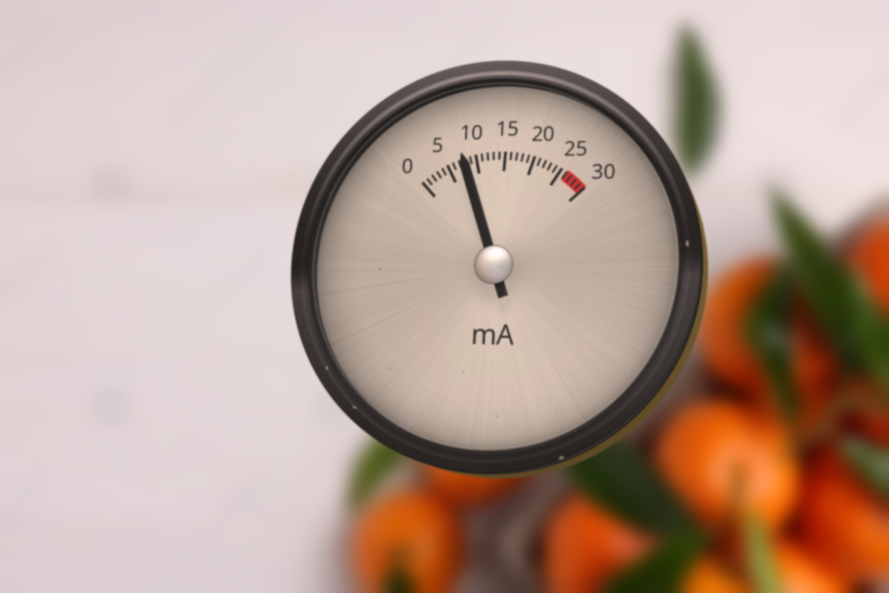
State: 8 (mA)
